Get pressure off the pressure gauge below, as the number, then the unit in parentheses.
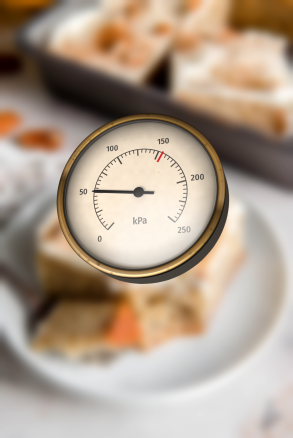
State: 50 (kPa)
